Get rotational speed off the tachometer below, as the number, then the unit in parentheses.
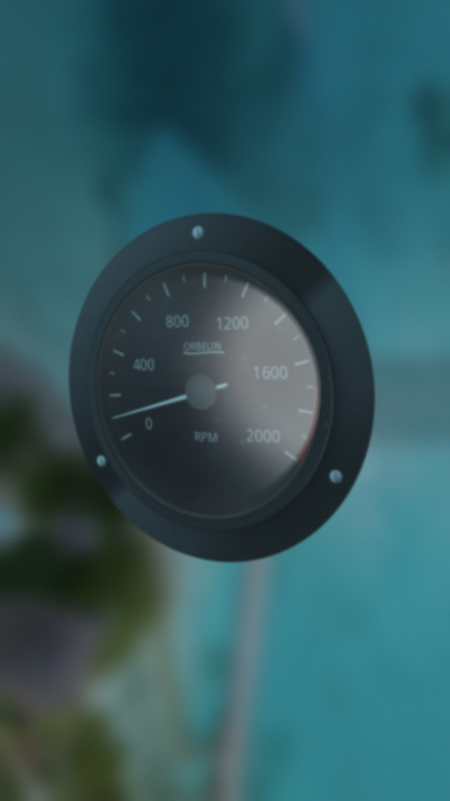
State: 100 (rpm)
